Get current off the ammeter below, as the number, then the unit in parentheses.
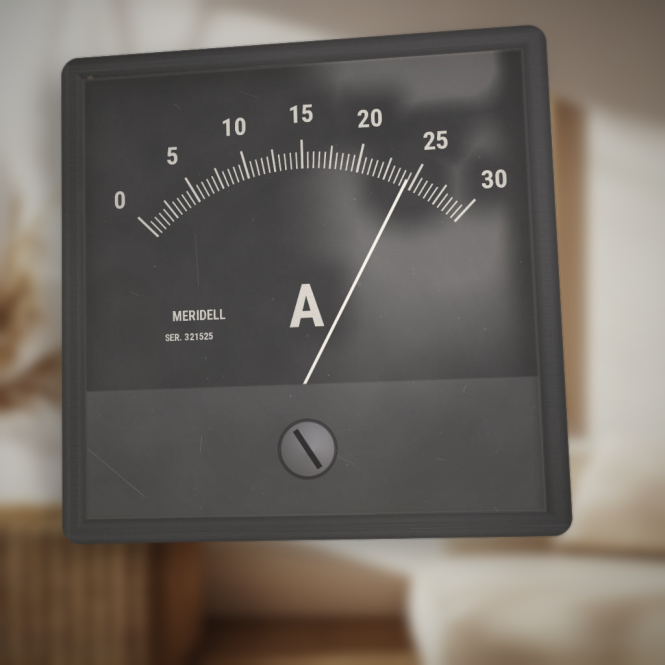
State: 24.5 (A)
